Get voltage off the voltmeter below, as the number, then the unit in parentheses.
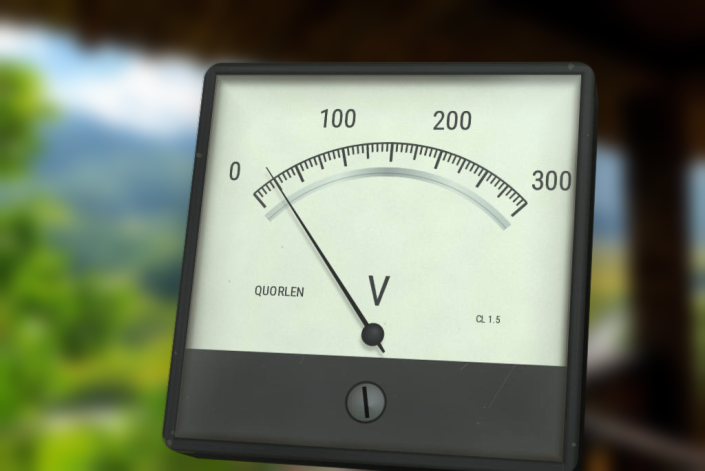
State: 25 (V)
